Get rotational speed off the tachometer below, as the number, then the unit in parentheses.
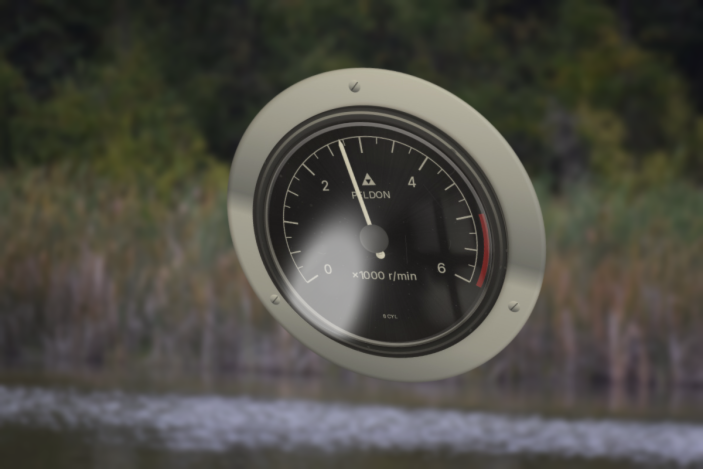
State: 2750 (rpm)
